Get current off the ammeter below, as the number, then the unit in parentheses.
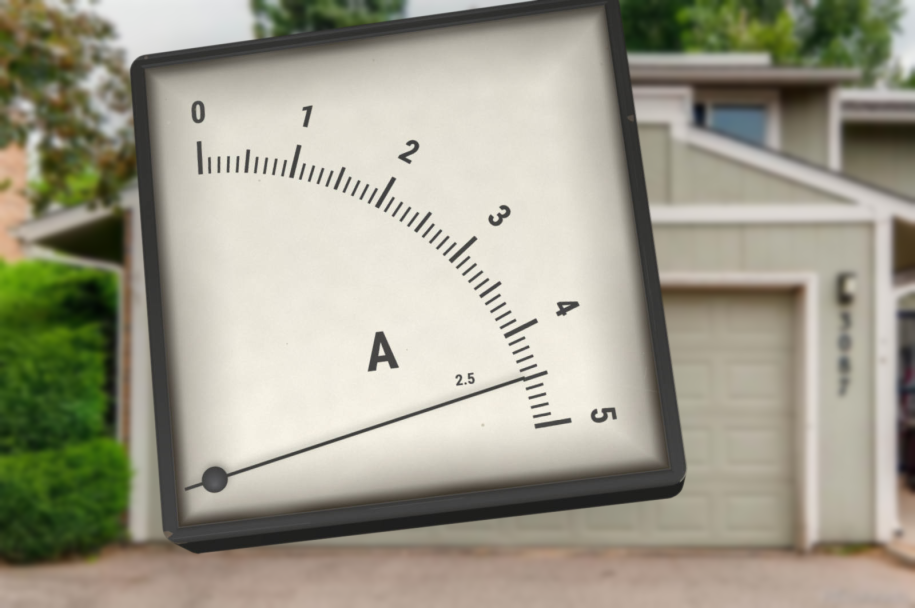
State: 4.5 (A)
